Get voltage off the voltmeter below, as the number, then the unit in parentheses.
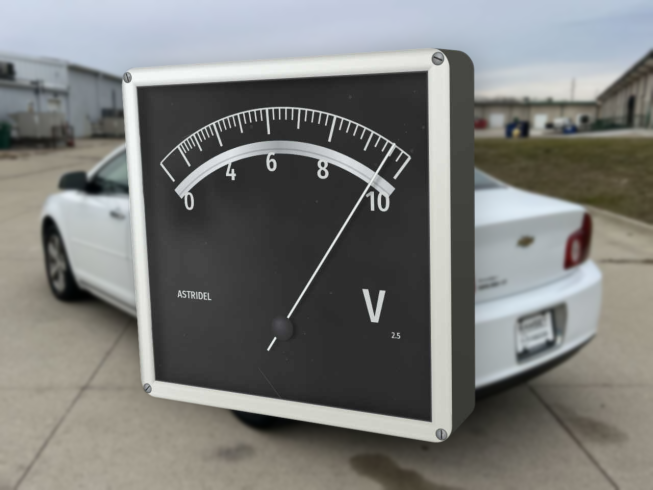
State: 9.6 (V)
